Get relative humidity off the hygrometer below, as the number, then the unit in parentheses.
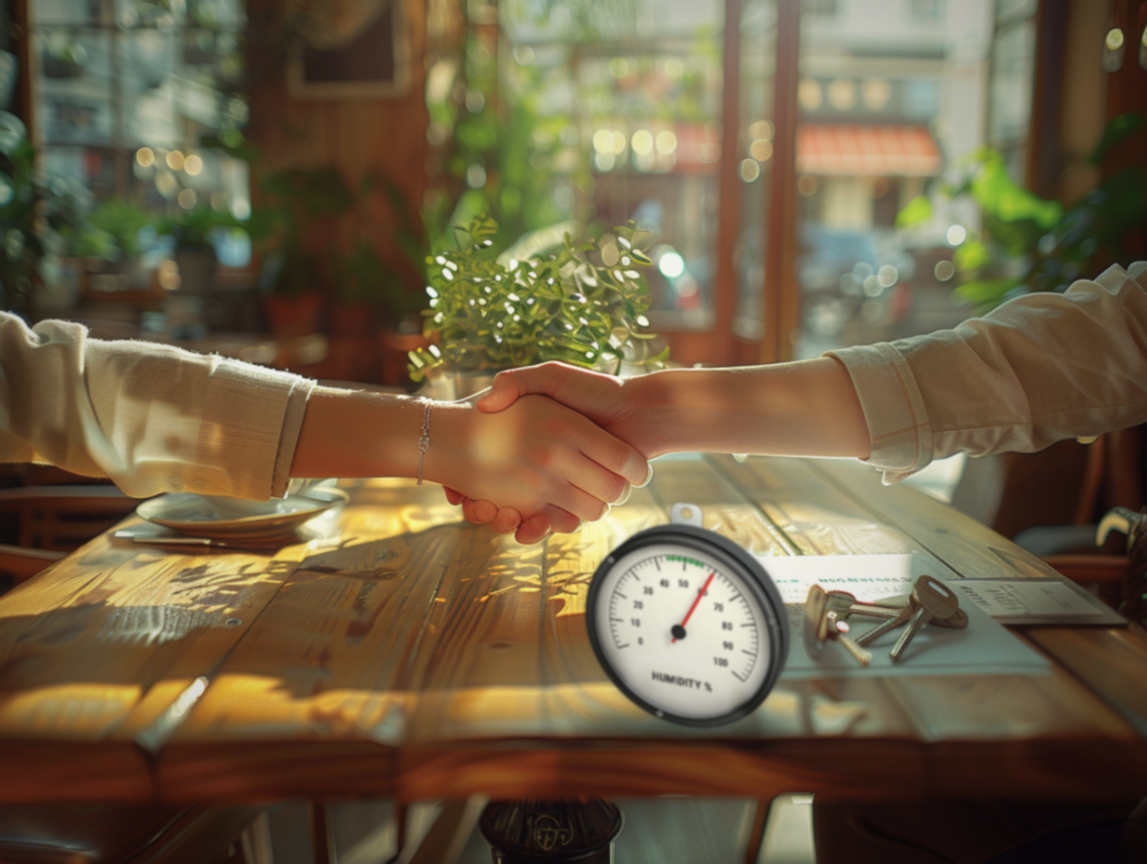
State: 60 (%)
